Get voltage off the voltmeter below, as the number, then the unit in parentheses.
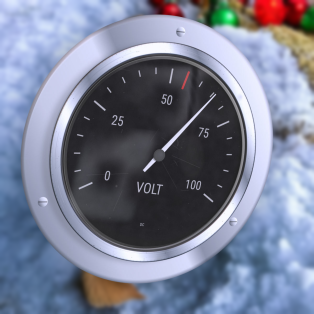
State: 65 (V)
